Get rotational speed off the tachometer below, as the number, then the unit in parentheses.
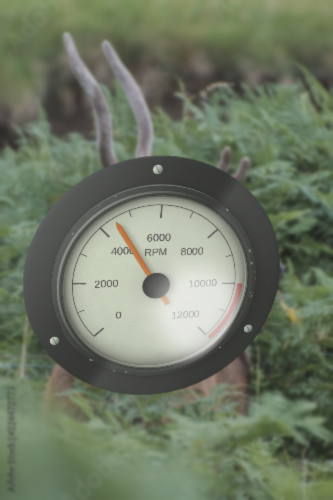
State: 4500 (rpm)
